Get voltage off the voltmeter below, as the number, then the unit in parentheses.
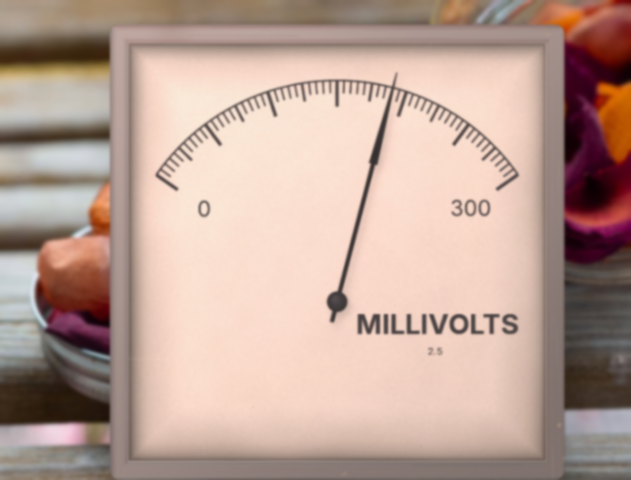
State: 190 (mV)
